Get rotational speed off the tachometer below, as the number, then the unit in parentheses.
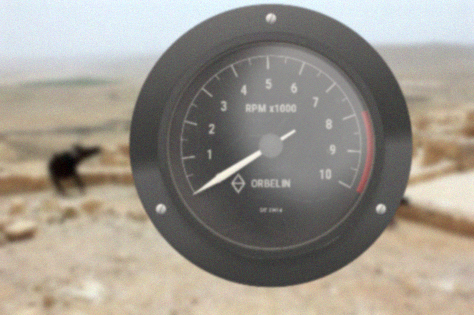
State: 0 (rpm)
